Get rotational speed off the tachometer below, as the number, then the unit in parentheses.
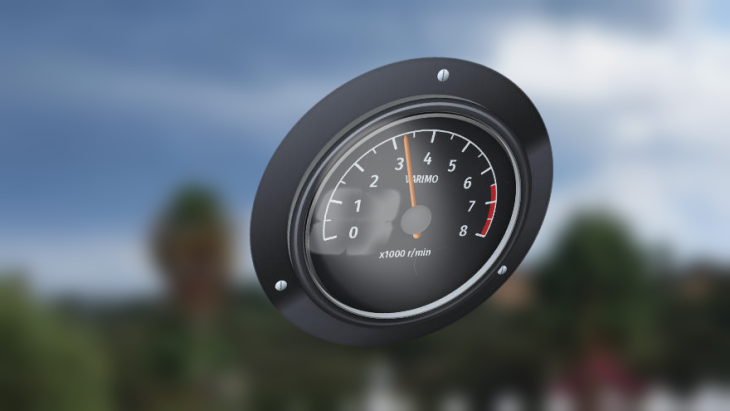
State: 3250 (rpm)
